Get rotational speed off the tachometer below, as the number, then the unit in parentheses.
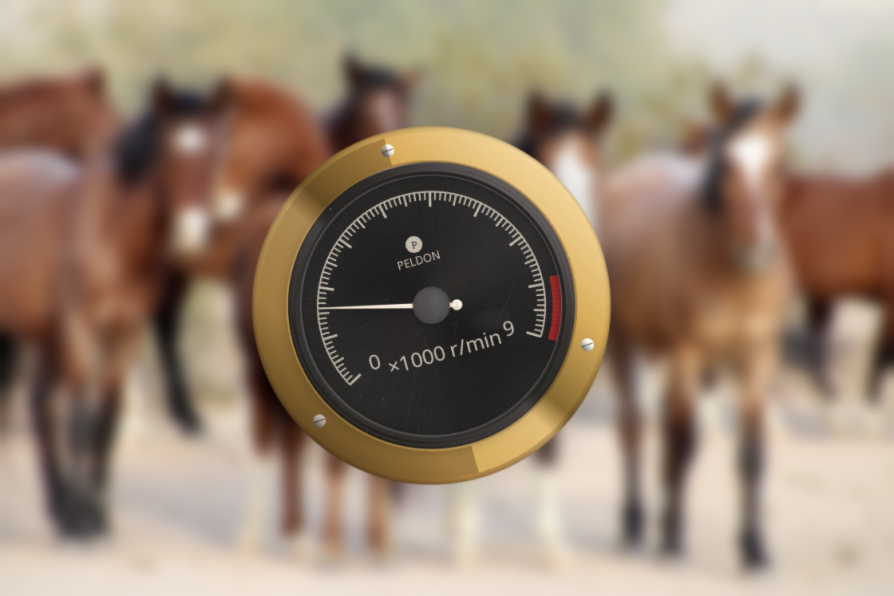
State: 1600 (rpm)
